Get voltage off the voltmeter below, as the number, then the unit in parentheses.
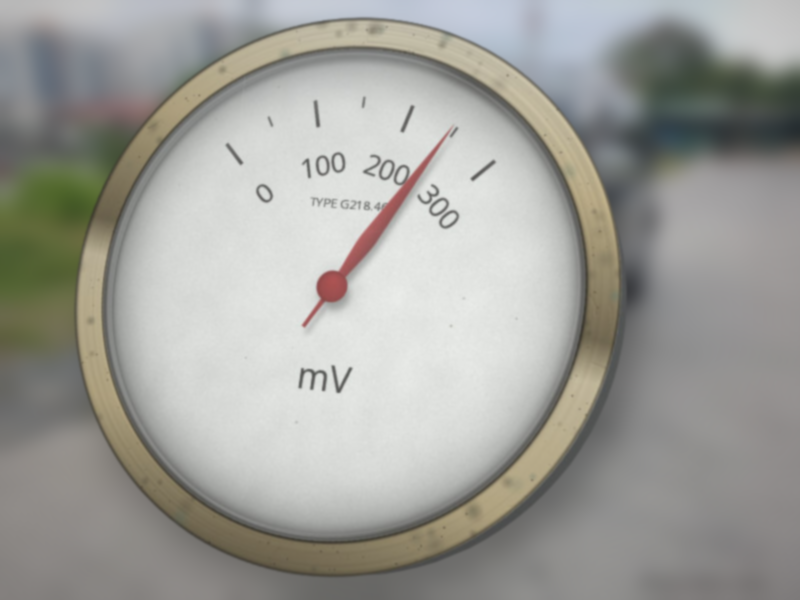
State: 250 (mV)
